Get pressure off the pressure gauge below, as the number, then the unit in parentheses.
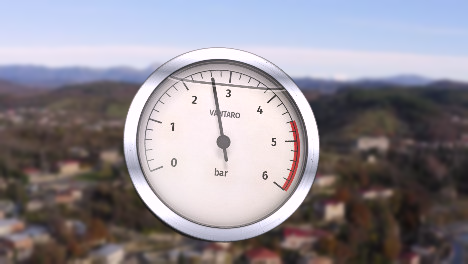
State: 2.6 (bar)
